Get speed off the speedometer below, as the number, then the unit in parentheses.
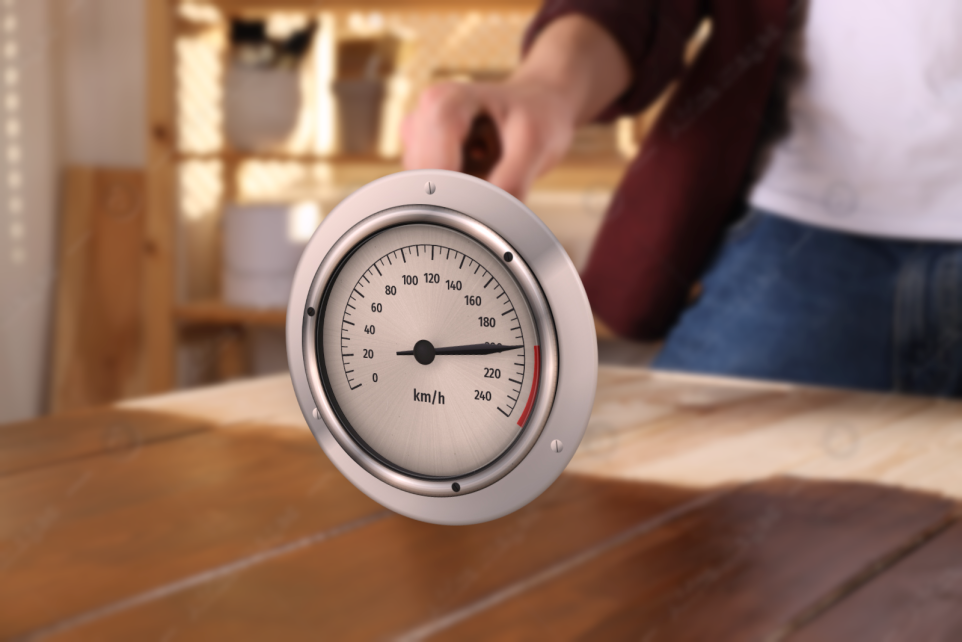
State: 200 (km/h)
